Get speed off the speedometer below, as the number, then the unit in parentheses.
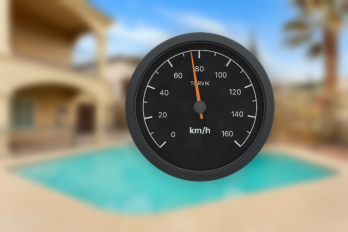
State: 75 (km/h)
